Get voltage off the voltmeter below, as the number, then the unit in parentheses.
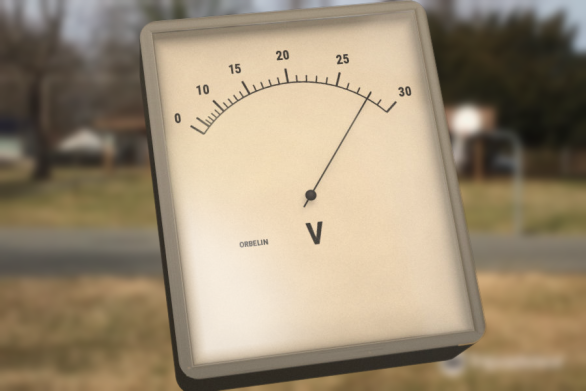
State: 28 (V)
